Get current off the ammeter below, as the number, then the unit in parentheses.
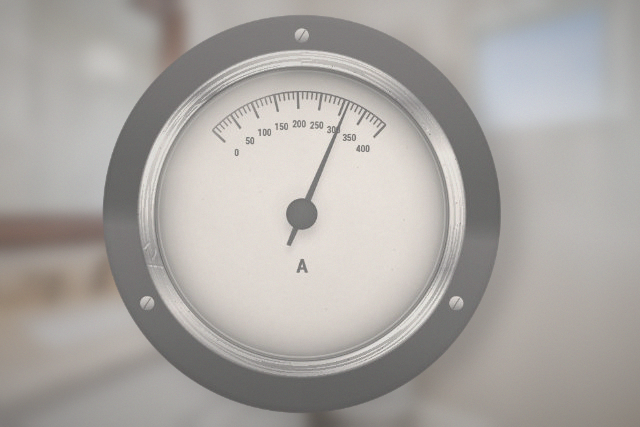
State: 310 (A)
